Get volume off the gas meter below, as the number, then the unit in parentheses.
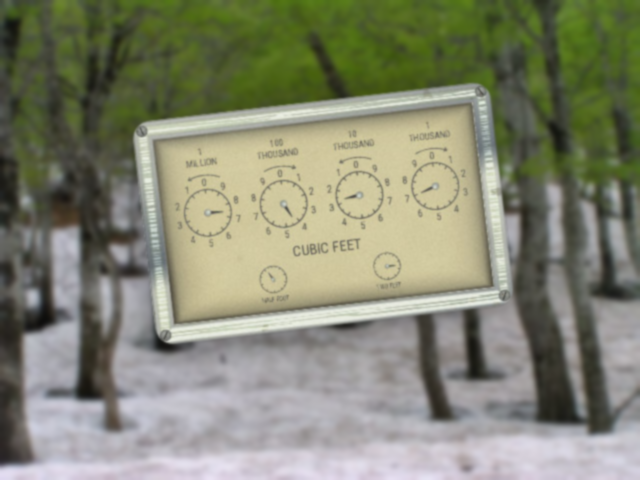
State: 742700 (ft³)
